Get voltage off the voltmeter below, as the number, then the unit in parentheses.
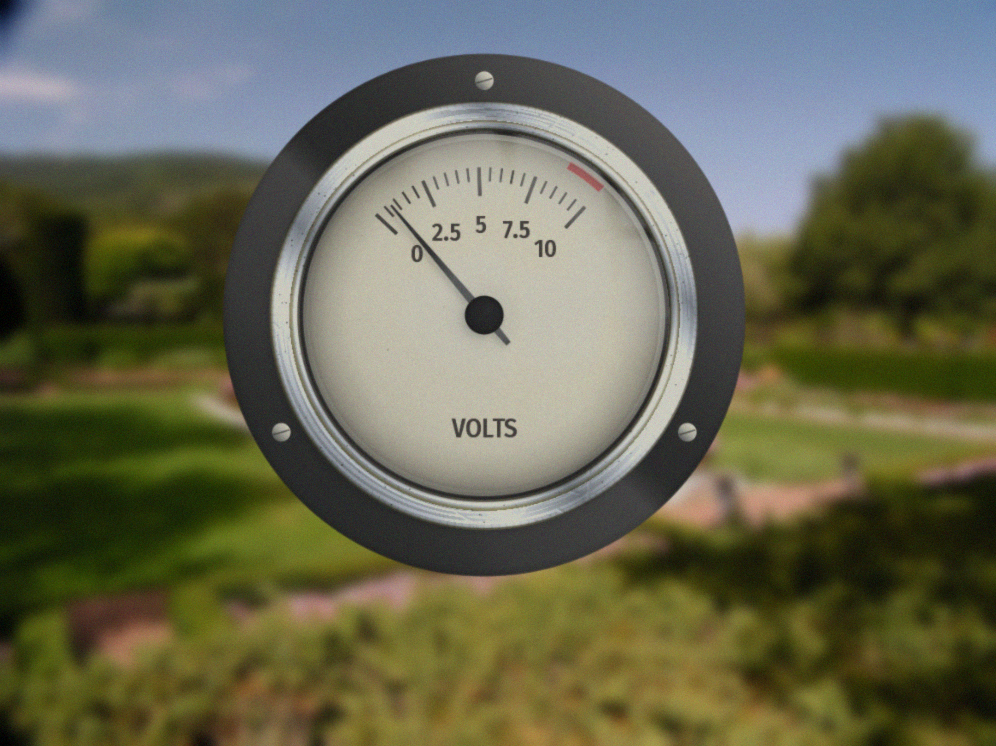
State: 0.75 (V)
